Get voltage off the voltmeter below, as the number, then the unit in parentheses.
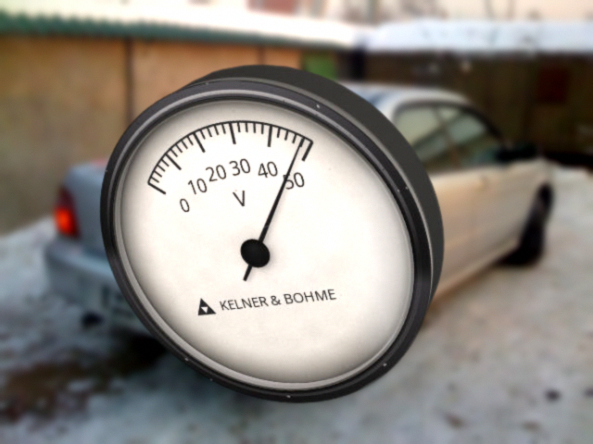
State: 48 (V)
